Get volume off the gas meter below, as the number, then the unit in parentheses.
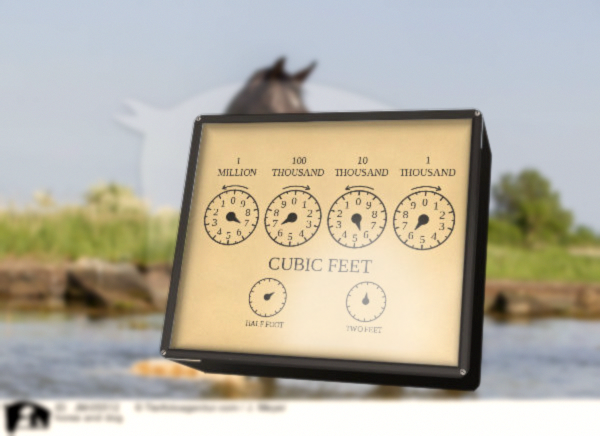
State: 665600 (ft³)
